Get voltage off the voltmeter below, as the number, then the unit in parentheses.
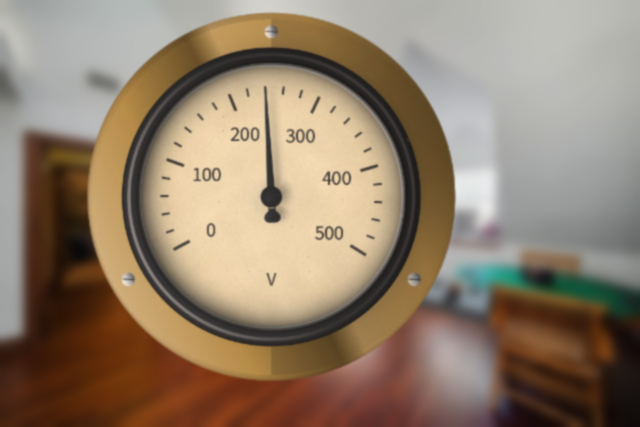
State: 240 (V)
